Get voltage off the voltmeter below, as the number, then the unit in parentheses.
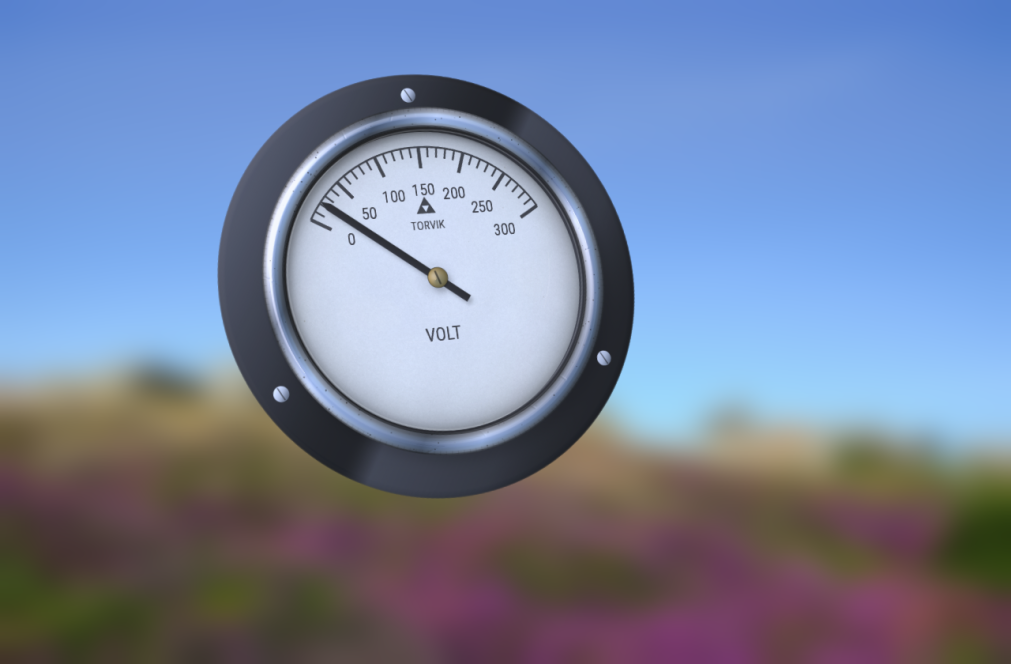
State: 20 (V)
